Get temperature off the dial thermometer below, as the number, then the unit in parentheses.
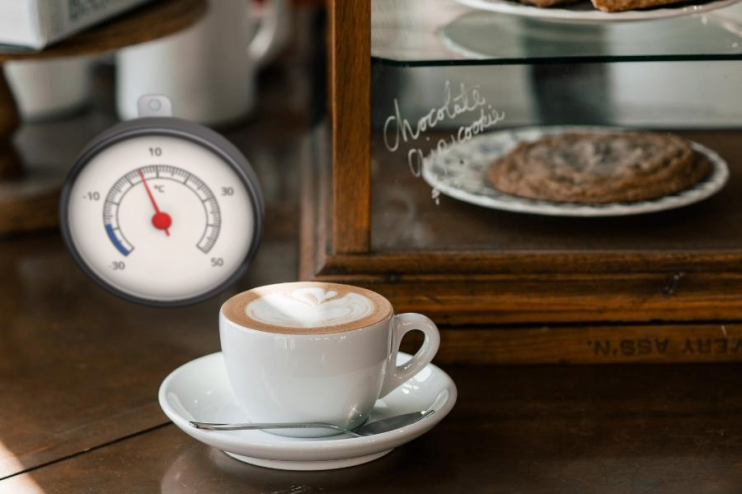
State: 5 (°C)
